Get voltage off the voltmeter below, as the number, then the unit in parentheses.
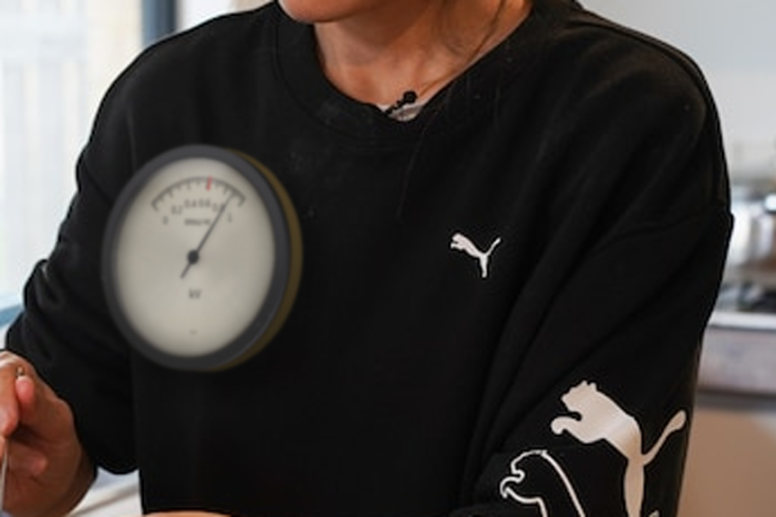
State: 0.9 (kV)
